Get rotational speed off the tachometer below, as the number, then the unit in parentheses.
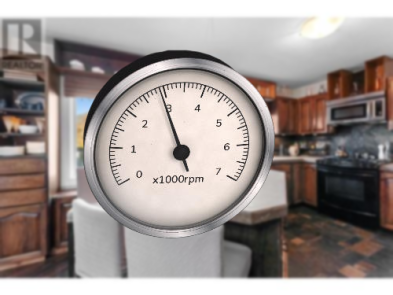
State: 2900 (rpm)
